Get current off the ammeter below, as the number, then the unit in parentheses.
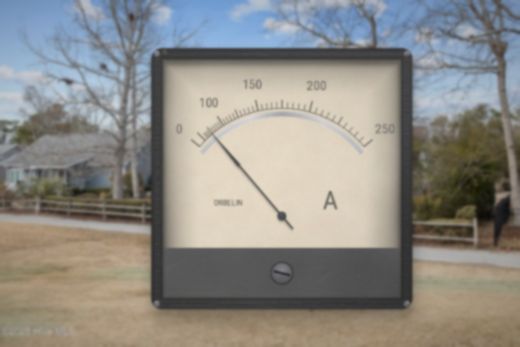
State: 75 (A)
